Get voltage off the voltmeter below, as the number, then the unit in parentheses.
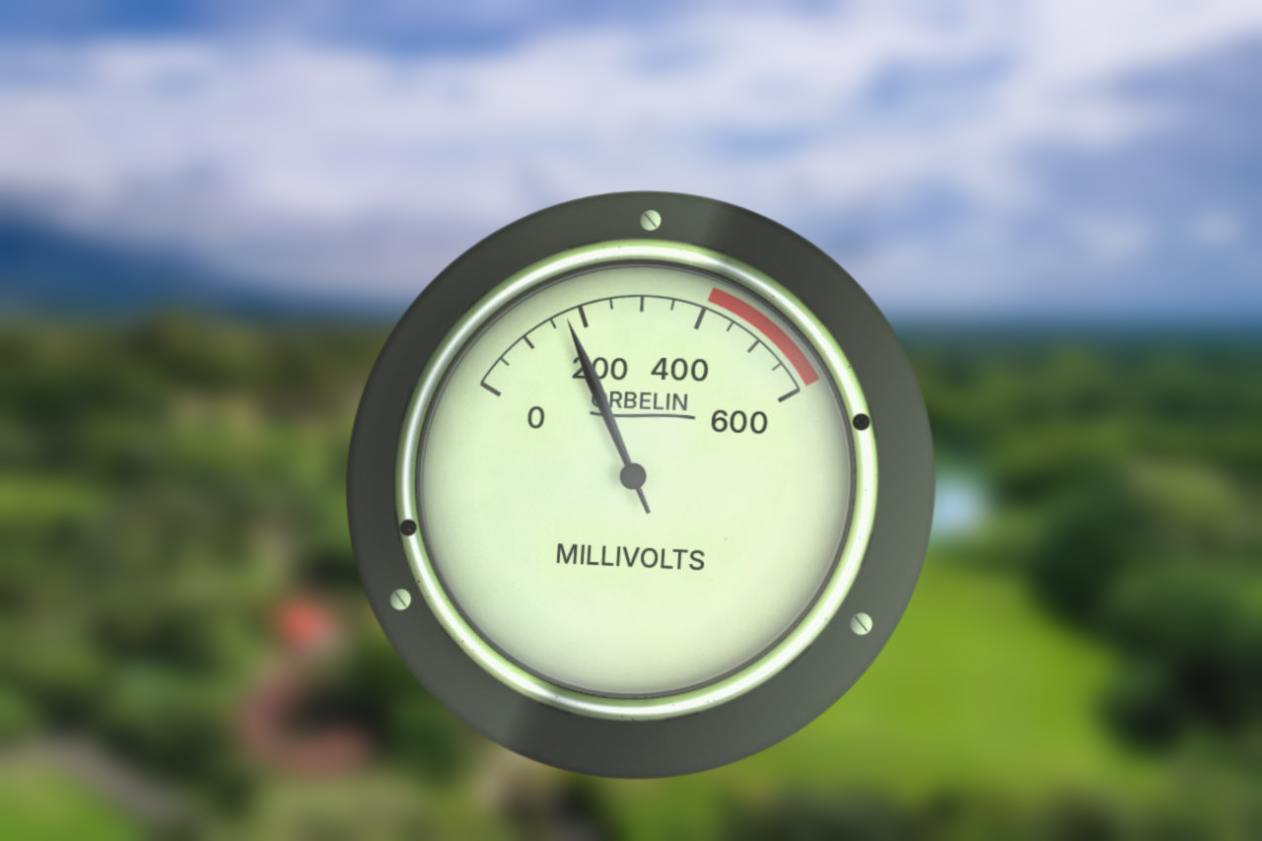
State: 175 (mV)
